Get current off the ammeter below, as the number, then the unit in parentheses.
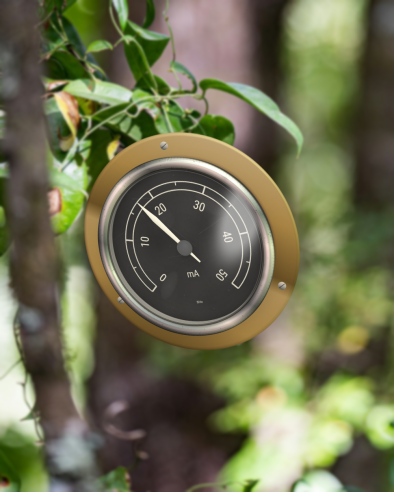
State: 17.5 (mA)
